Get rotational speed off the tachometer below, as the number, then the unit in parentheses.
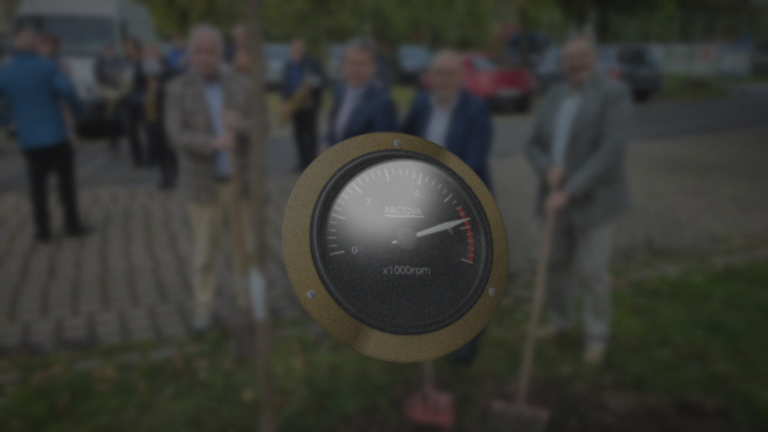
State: 5800 (rpm)
